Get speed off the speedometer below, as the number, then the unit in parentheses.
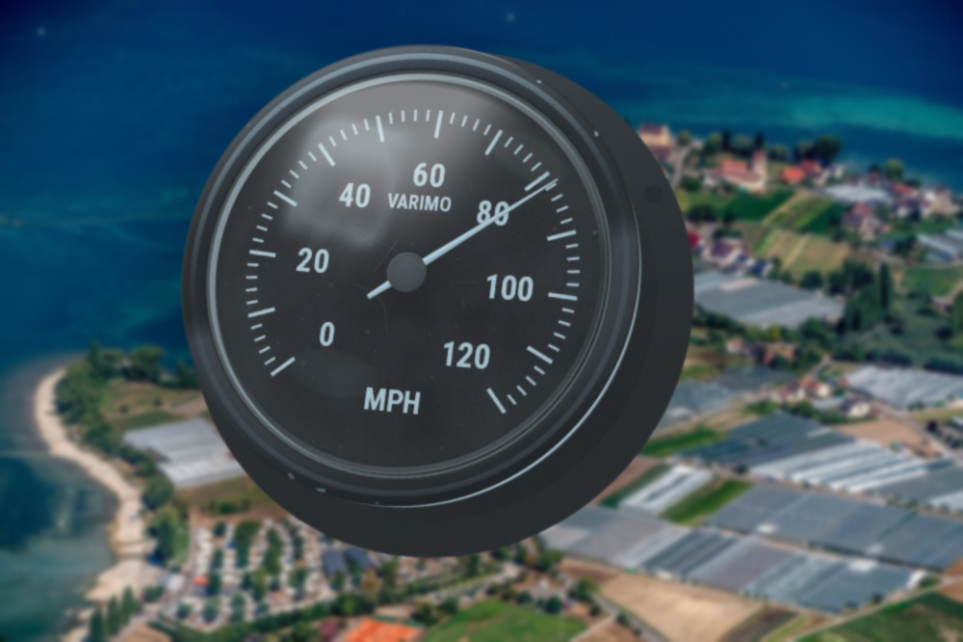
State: 82 (mph)
